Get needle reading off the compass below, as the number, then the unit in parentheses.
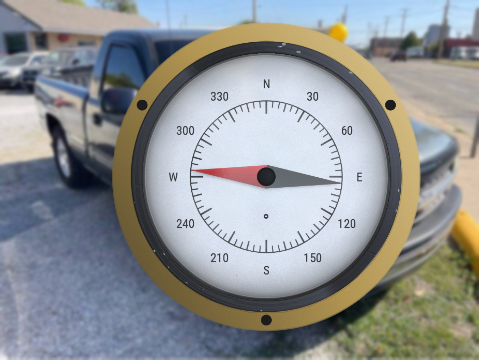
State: 275 (°)
